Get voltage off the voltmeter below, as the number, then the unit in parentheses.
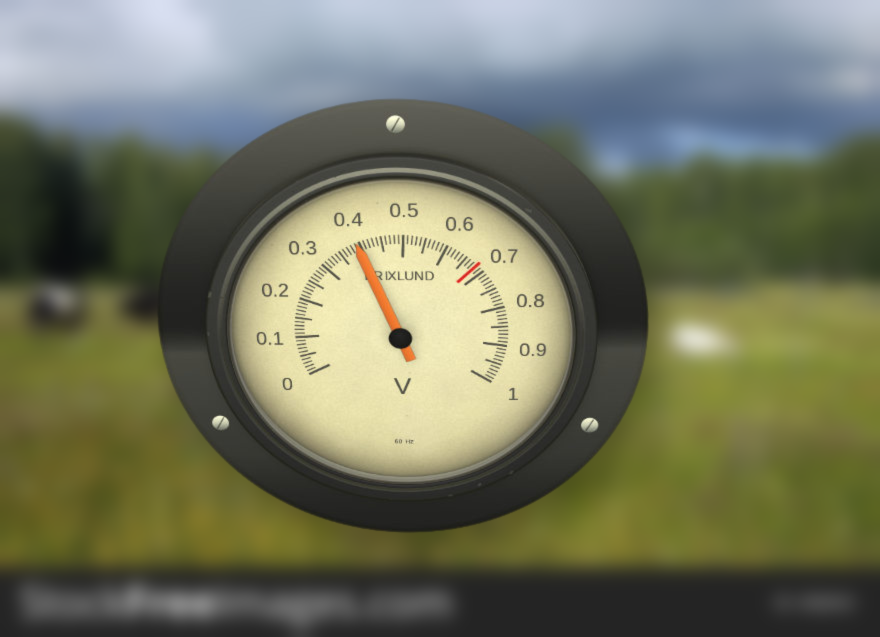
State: 0.4 (V)
